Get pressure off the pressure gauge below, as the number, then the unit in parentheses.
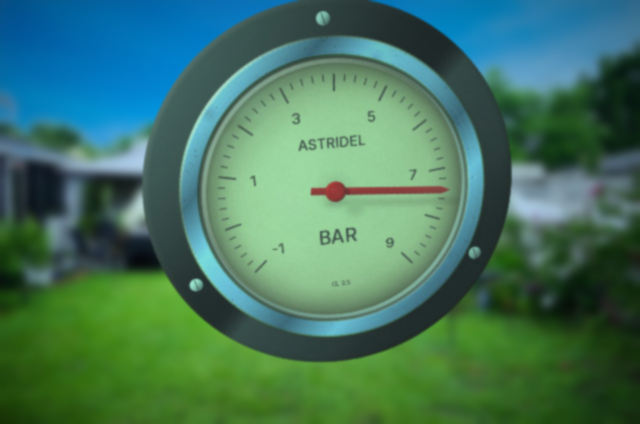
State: 7.4 (bar)
